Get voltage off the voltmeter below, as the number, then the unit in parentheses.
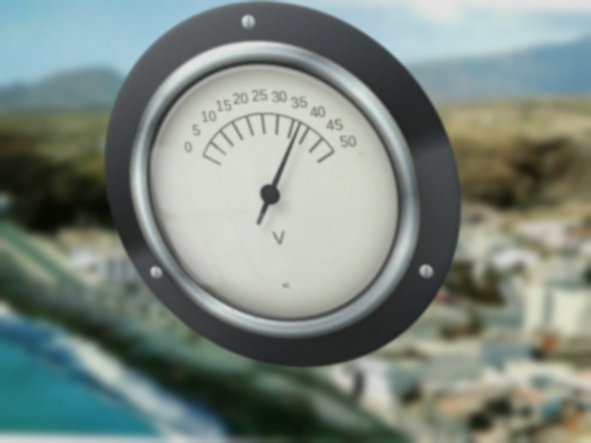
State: 37.5 (V)
